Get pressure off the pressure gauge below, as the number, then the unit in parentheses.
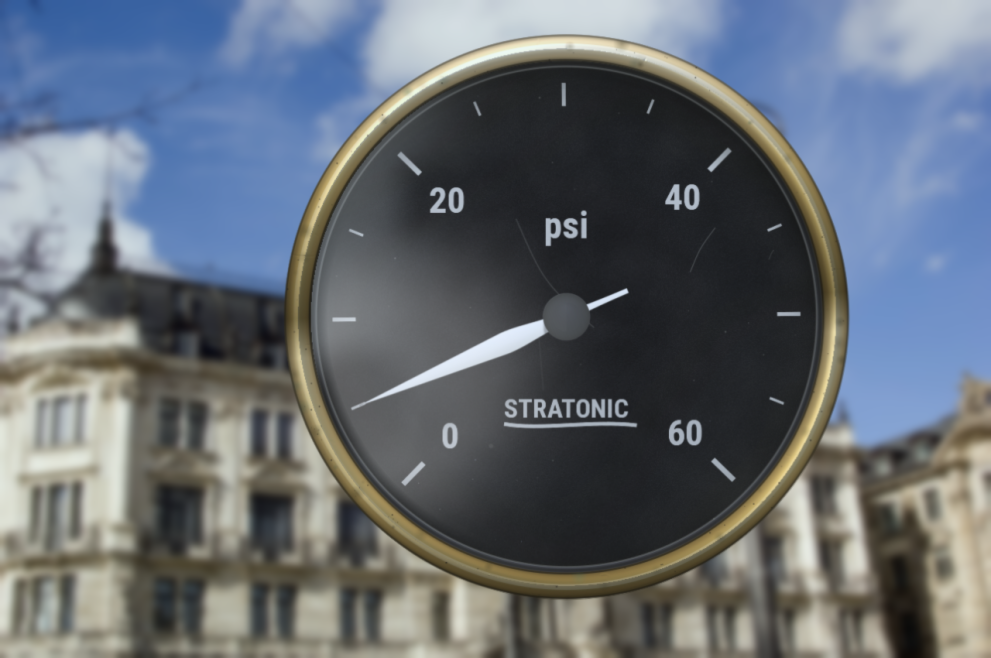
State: 5 (psi)
